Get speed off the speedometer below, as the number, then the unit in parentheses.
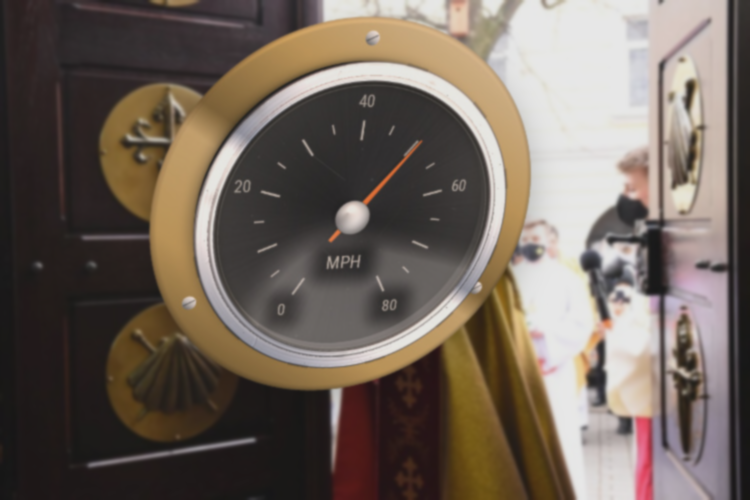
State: 50 (mph)
